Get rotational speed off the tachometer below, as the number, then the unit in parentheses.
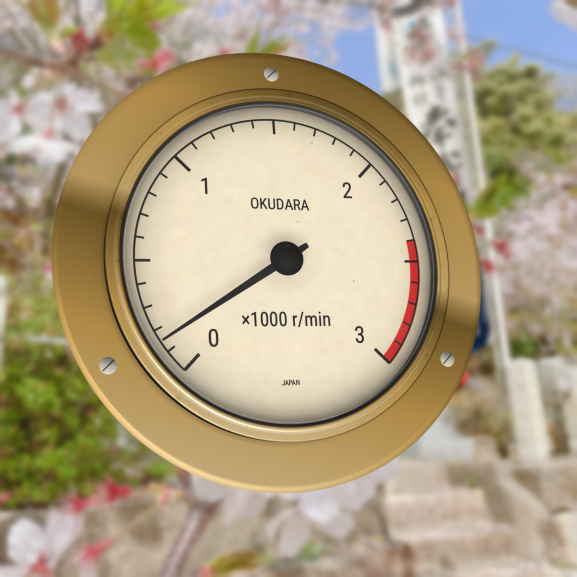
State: 150 (rpm)
